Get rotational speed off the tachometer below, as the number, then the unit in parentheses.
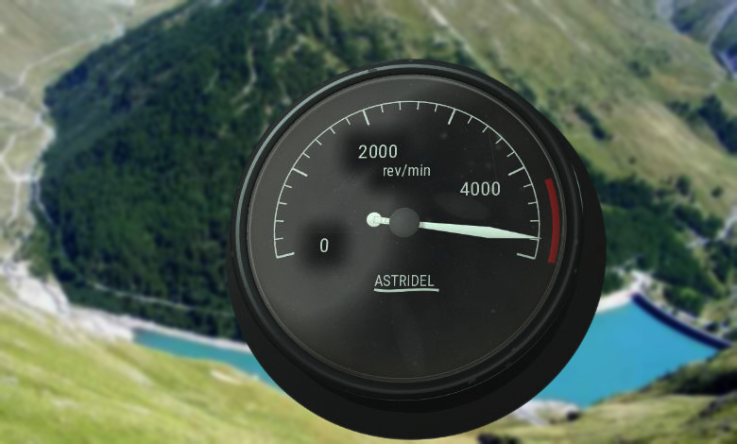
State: 4800 (rpm)
